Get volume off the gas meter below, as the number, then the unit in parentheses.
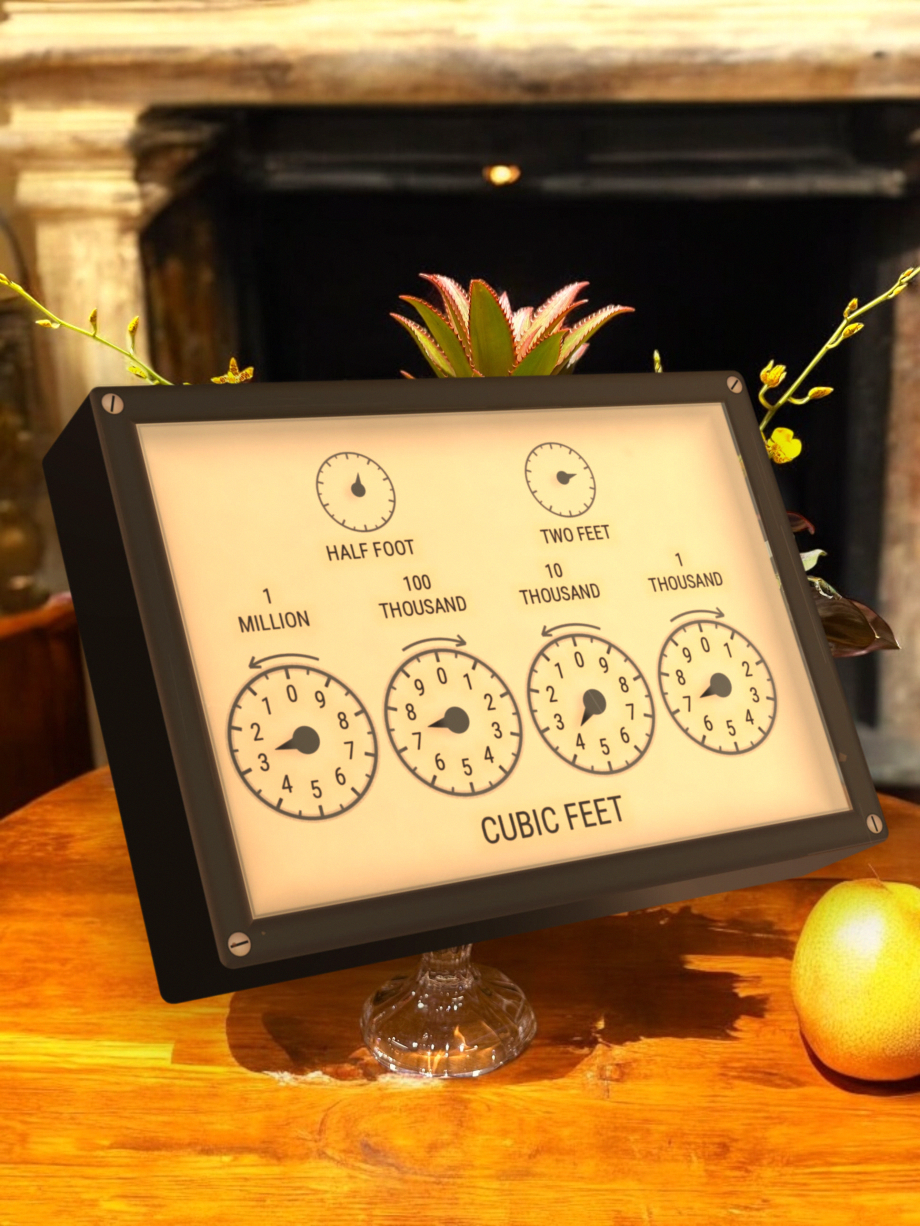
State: 273700 (ft³)
